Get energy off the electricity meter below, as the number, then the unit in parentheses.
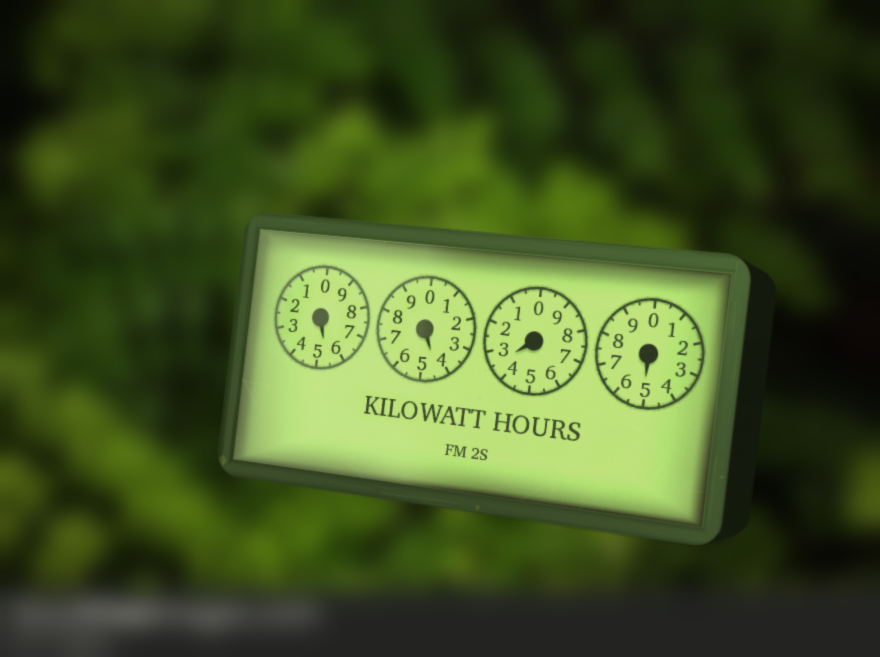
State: 5435 (kWh)
